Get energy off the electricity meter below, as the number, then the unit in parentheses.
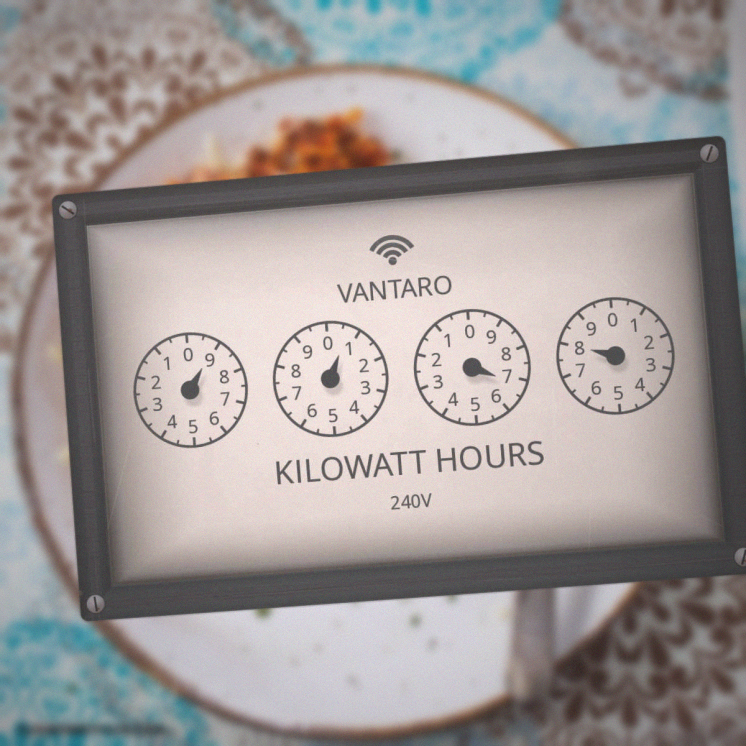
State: 9068 (kWh)
